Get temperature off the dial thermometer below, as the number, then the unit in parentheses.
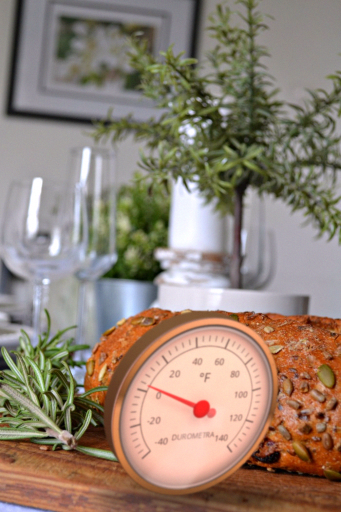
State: 4 (°F)
